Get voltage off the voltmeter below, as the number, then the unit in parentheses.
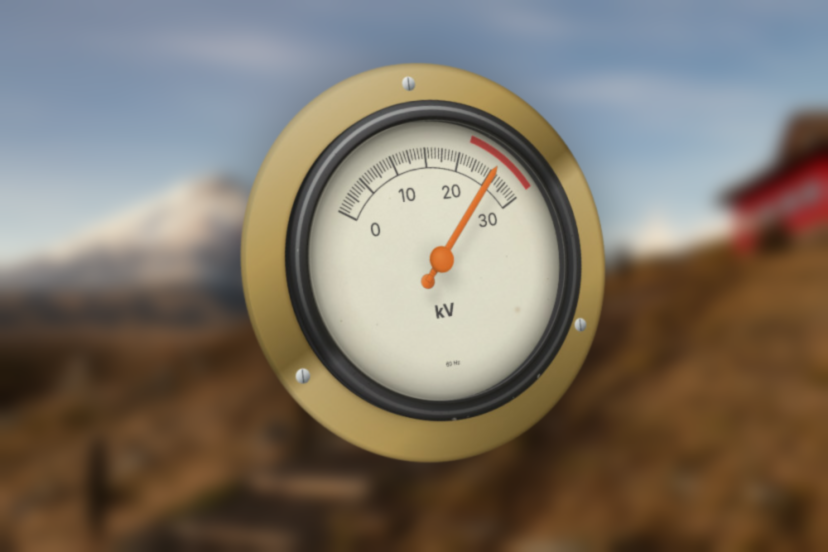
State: 25 (kV)
